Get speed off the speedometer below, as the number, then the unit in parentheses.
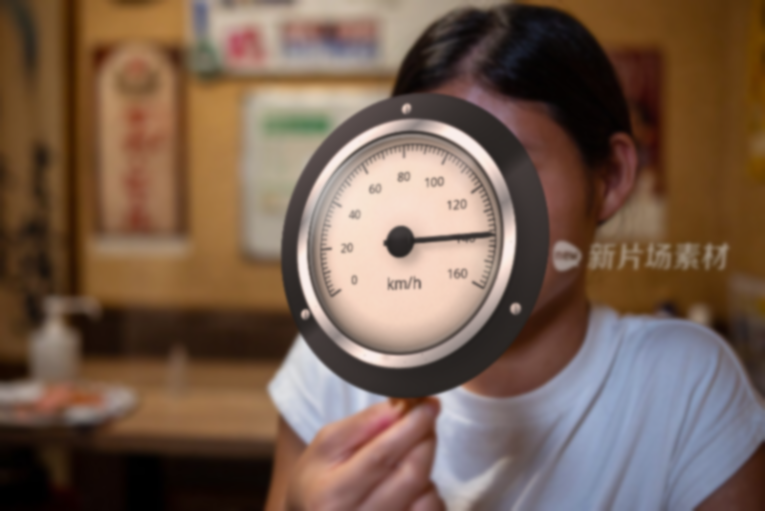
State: 140 (km/h)
